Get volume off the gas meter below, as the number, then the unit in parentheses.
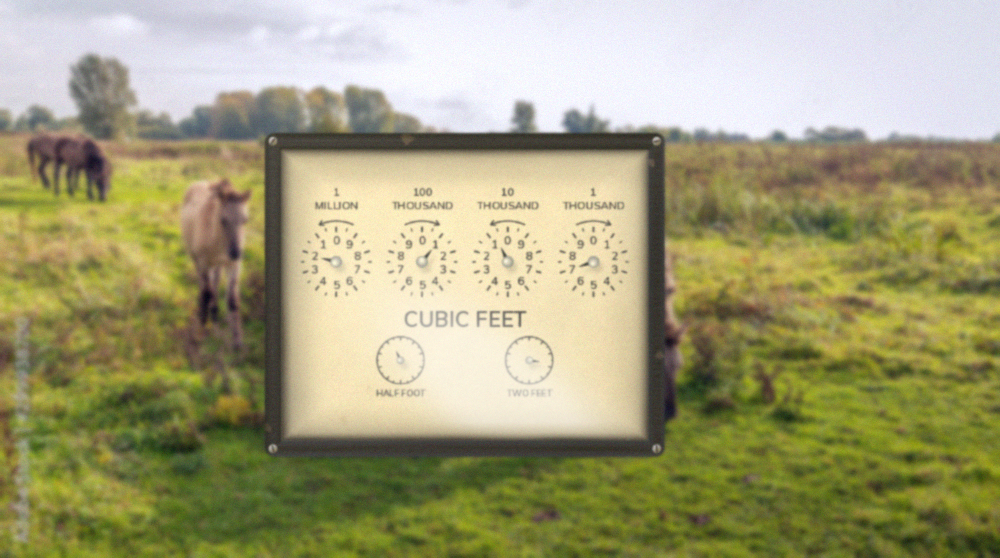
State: 210700 (ft³)
